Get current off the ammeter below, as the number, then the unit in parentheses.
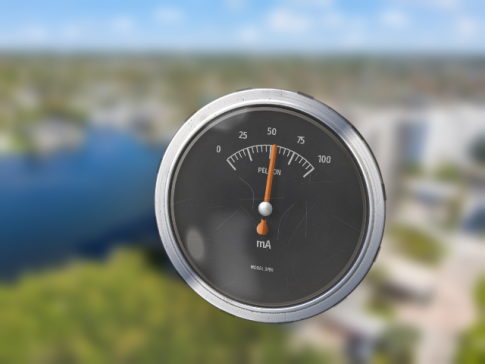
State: 55 (mA)
